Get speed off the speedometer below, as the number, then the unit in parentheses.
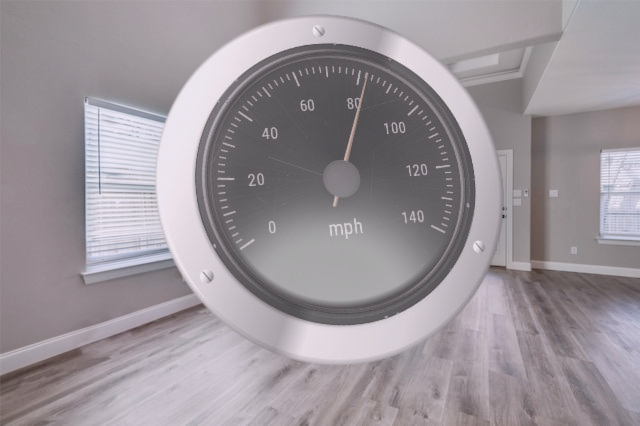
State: 82 (mph)
